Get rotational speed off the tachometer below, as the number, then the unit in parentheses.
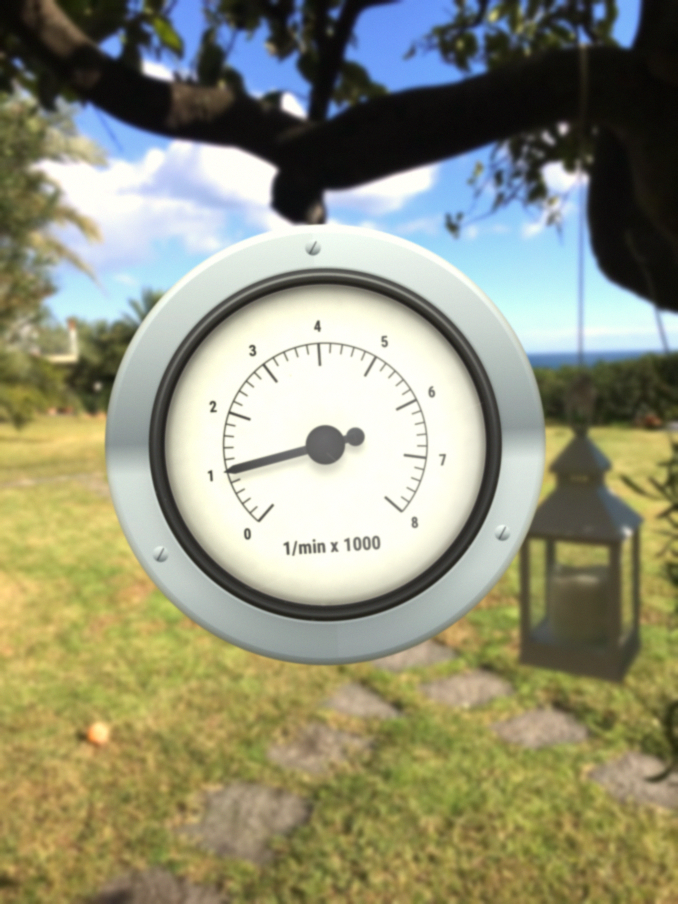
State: 1000 (rpm)
